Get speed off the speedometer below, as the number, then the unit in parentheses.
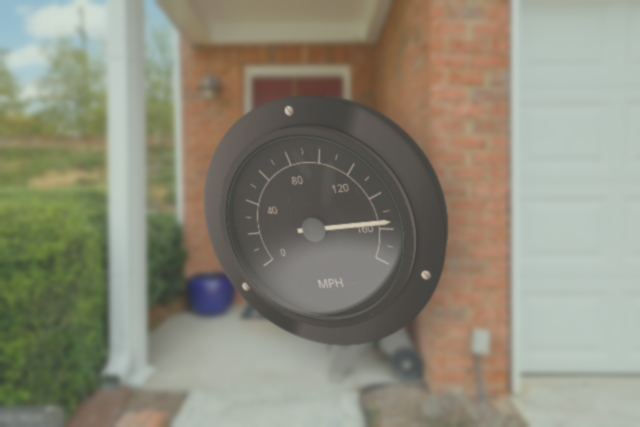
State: 155 (mph)
